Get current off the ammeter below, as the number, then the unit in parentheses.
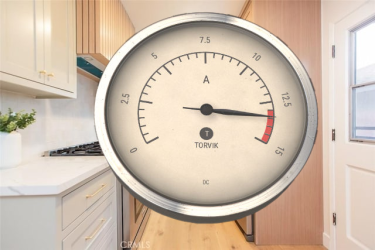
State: 13.5 (A)
